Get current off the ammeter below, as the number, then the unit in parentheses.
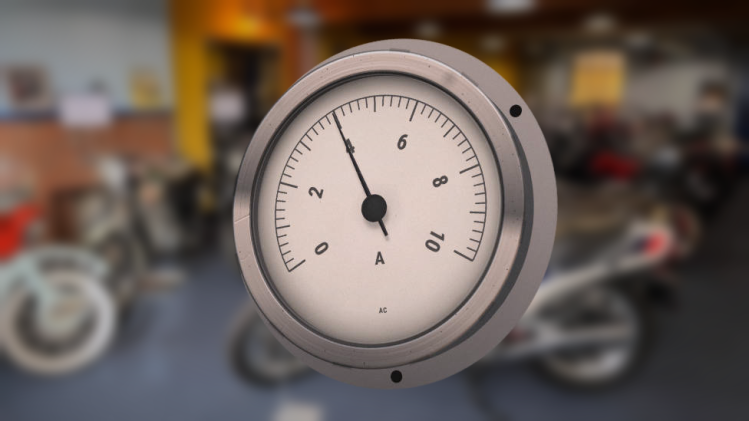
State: 4 (A)
